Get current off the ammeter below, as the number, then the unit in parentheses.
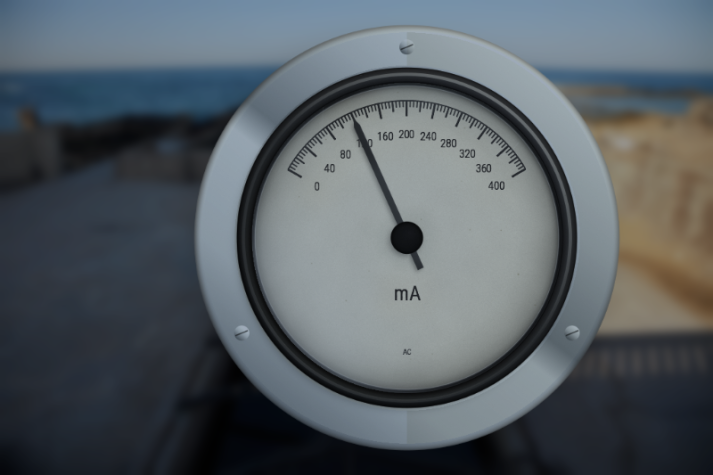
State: 120 (mA)
